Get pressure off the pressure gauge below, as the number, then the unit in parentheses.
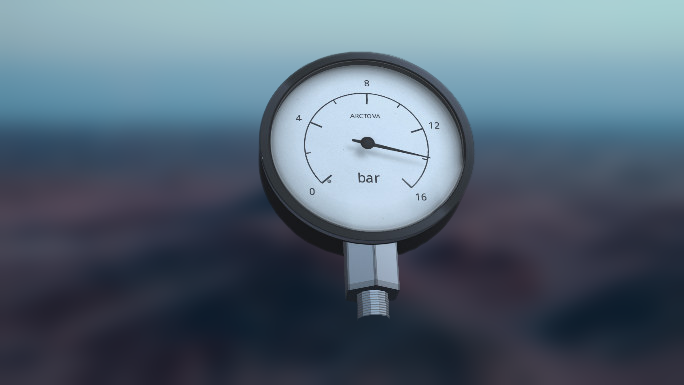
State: 14 (bar)
